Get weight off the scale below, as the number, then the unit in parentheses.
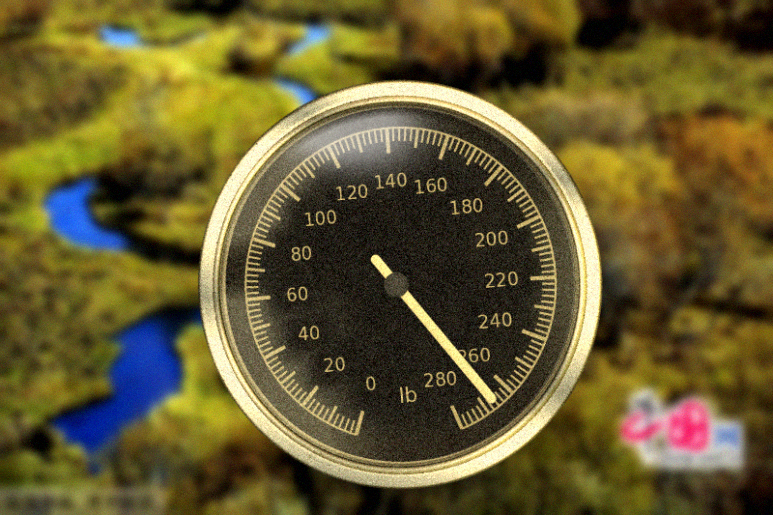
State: 266 (lb)
